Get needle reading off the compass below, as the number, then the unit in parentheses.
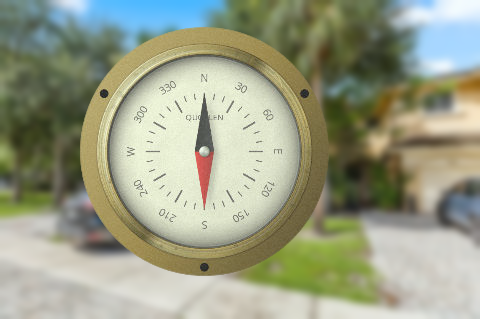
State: 180 (°)
